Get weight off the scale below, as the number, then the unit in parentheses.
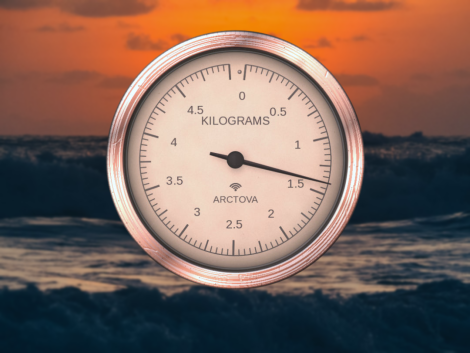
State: 1.4 (kg)
